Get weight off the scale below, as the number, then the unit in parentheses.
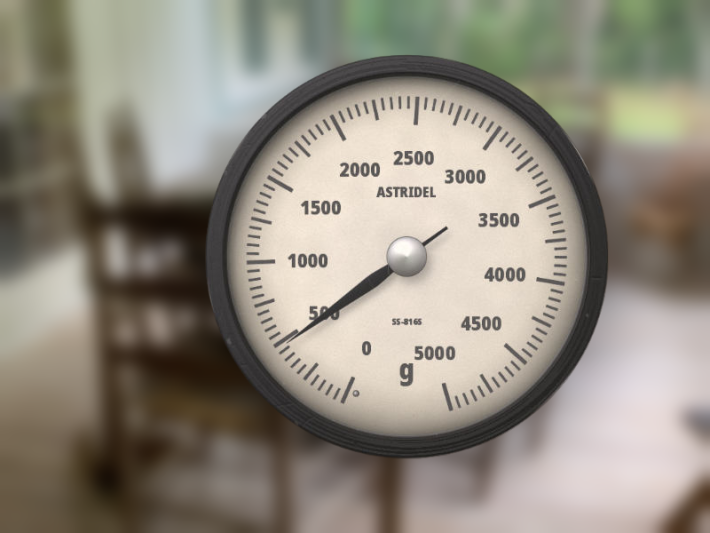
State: 475 (g)
